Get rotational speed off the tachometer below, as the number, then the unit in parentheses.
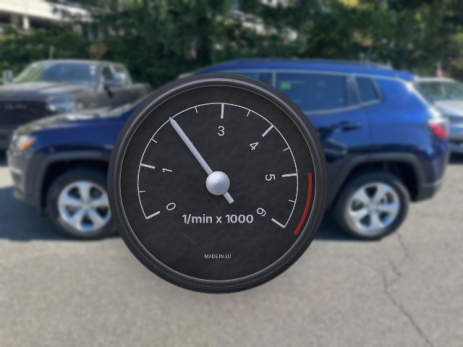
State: 2000 (rpm)
